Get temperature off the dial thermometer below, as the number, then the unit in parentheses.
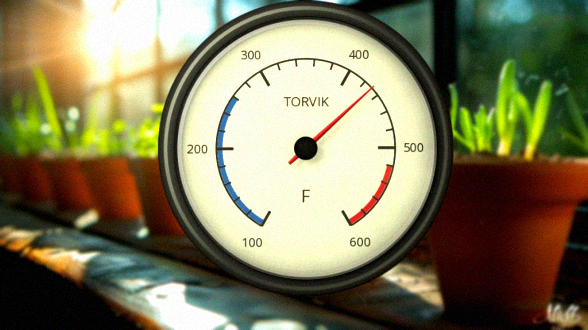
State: 430 (°F)
